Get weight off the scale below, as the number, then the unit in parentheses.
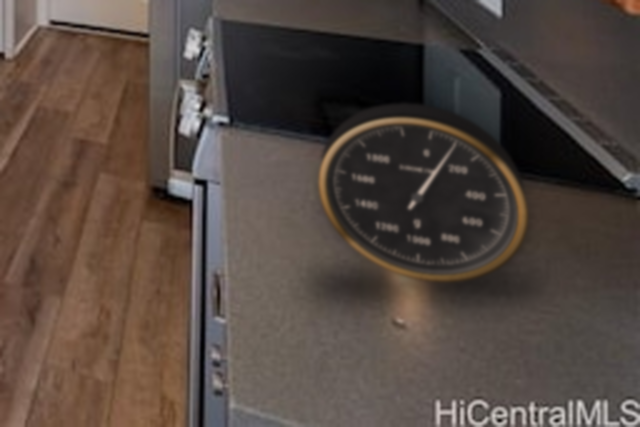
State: 100 (g)
